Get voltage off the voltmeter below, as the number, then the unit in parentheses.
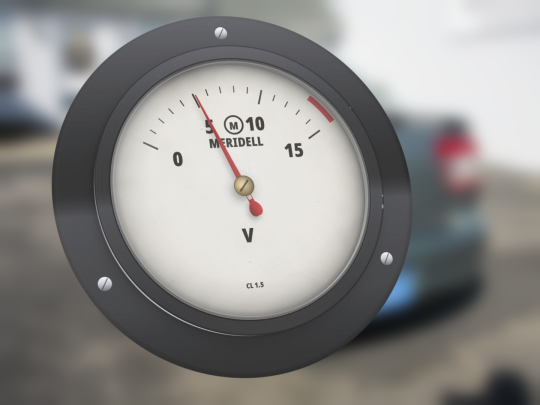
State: 5 (V)
